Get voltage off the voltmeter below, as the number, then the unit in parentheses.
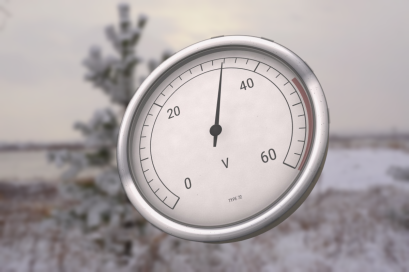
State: 34 (V)
